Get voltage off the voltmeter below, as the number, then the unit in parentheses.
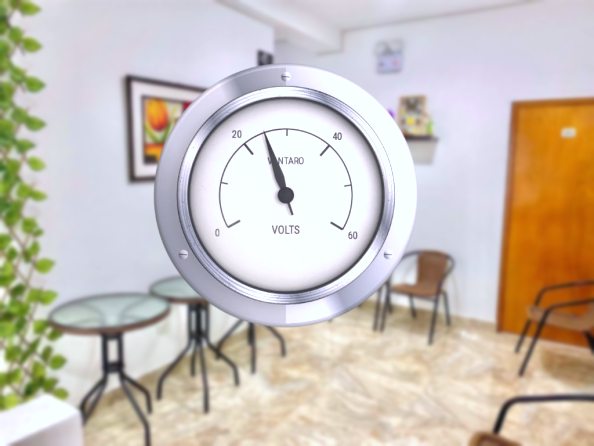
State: 25 (V)
